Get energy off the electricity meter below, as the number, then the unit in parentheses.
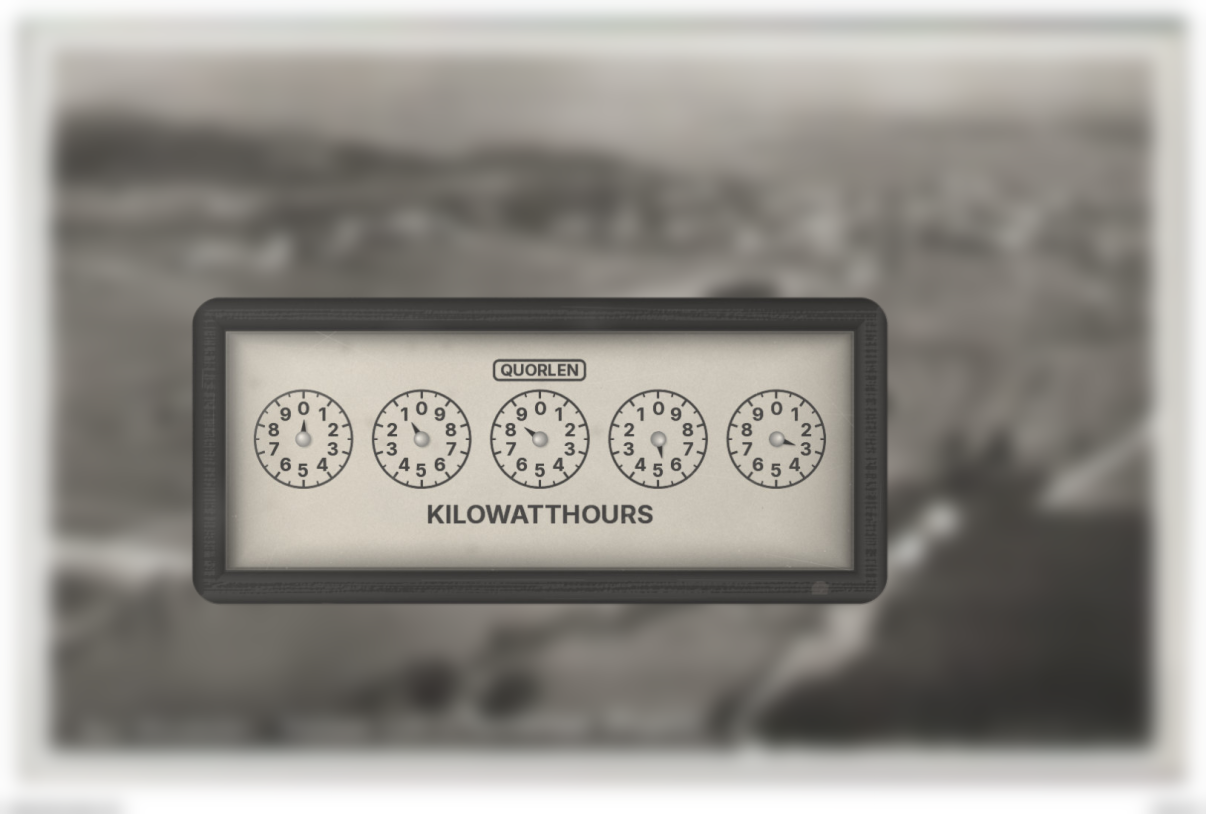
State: 853 (kWh)
